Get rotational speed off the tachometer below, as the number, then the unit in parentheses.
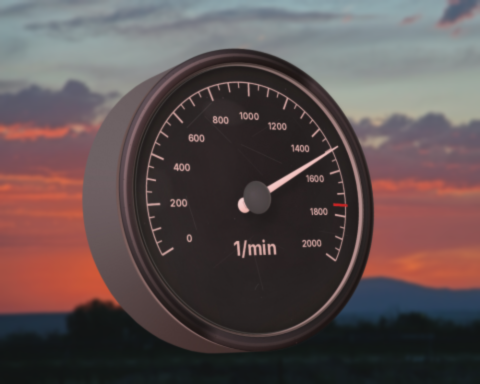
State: 1500 (rpm)
